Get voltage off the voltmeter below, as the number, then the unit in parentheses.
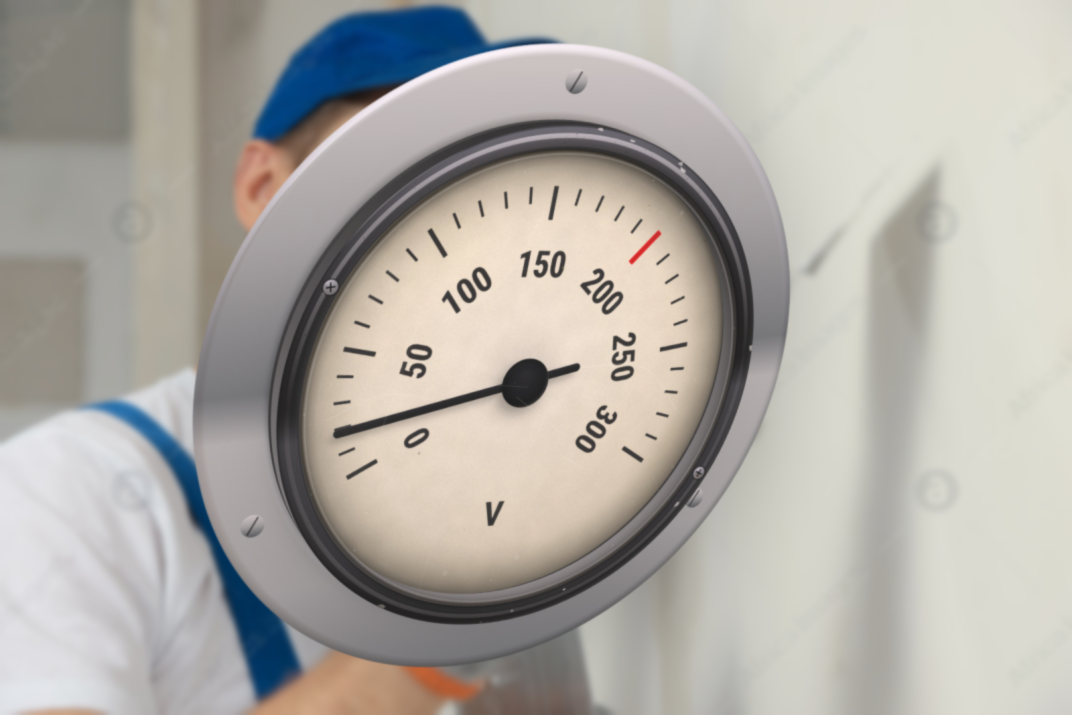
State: 20 (V)
